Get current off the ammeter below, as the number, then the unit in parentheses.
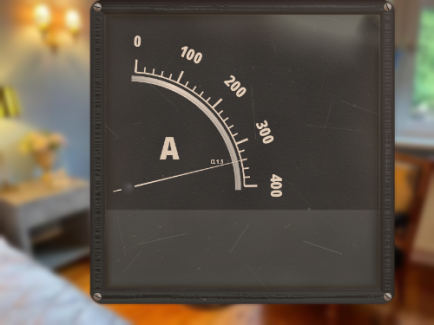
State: 340 (A)
